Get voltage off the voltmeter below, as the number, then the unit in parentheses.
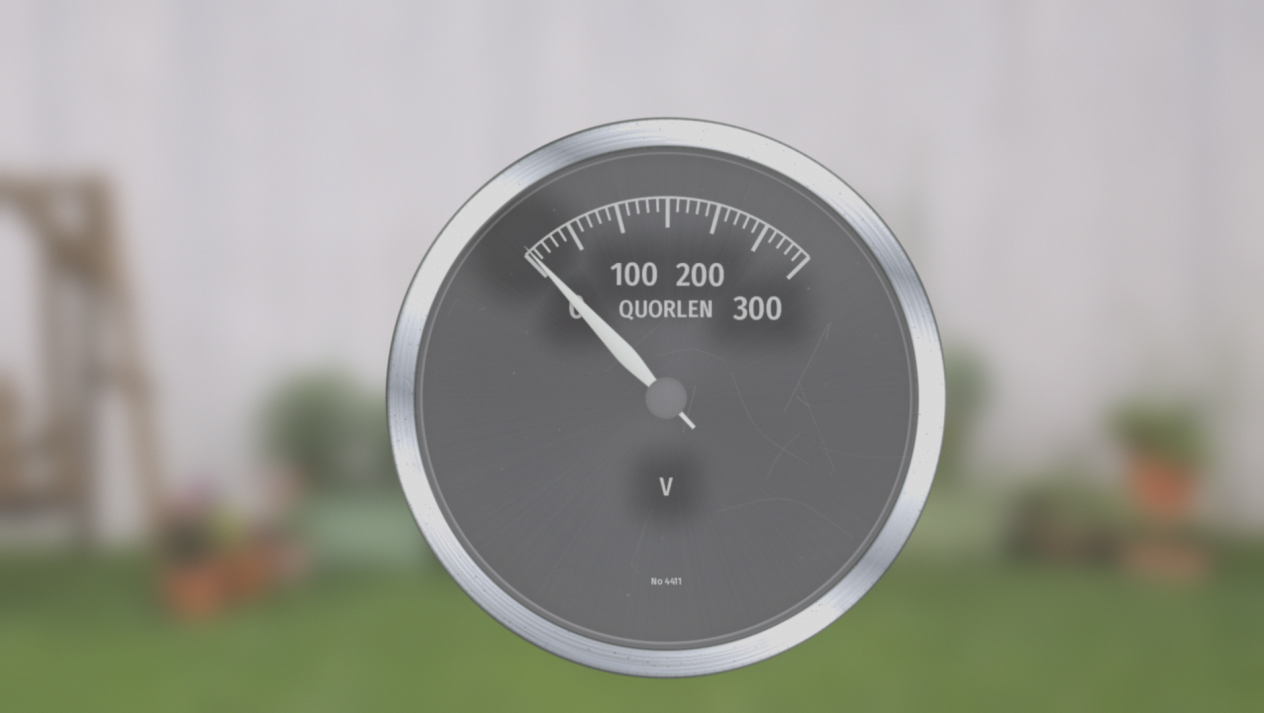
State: 5 (V)
